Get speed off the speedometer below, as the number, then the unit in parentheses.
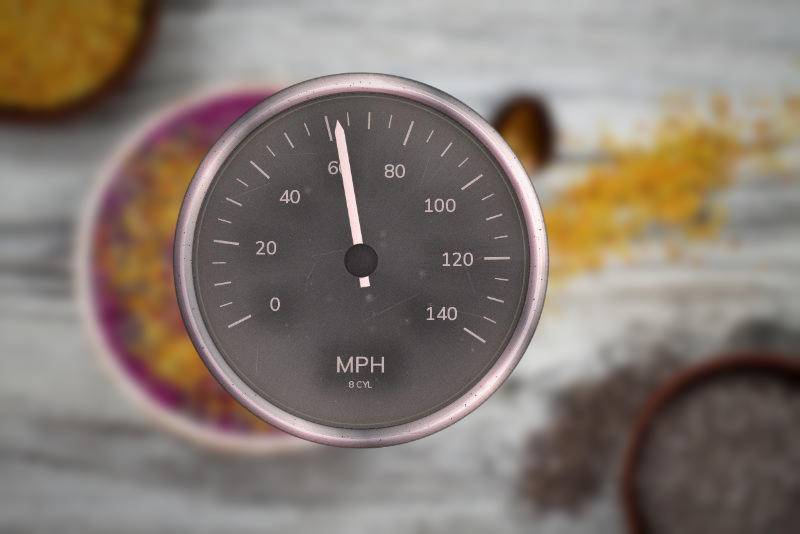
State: 62.5 (mph)
